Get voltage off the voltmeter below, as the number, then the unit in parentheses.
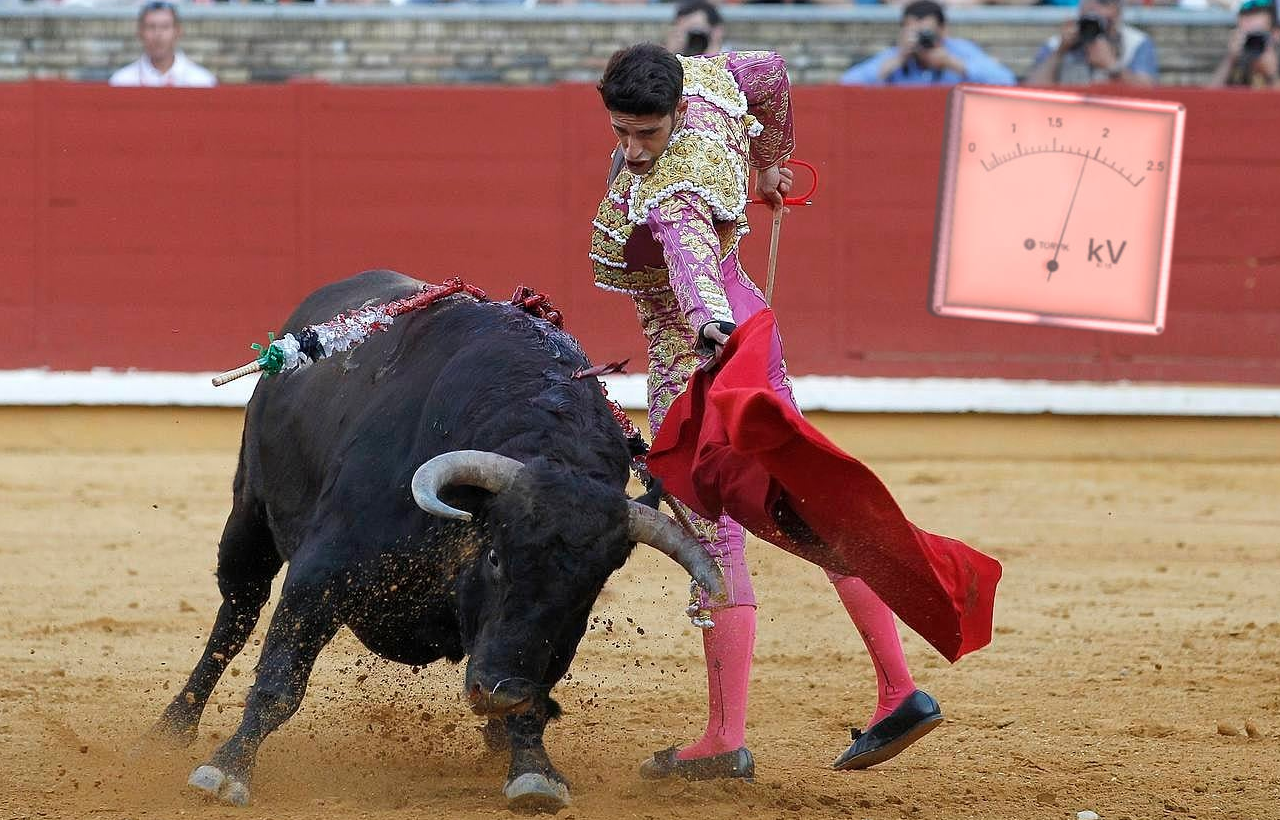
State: 1.9 (kV)
